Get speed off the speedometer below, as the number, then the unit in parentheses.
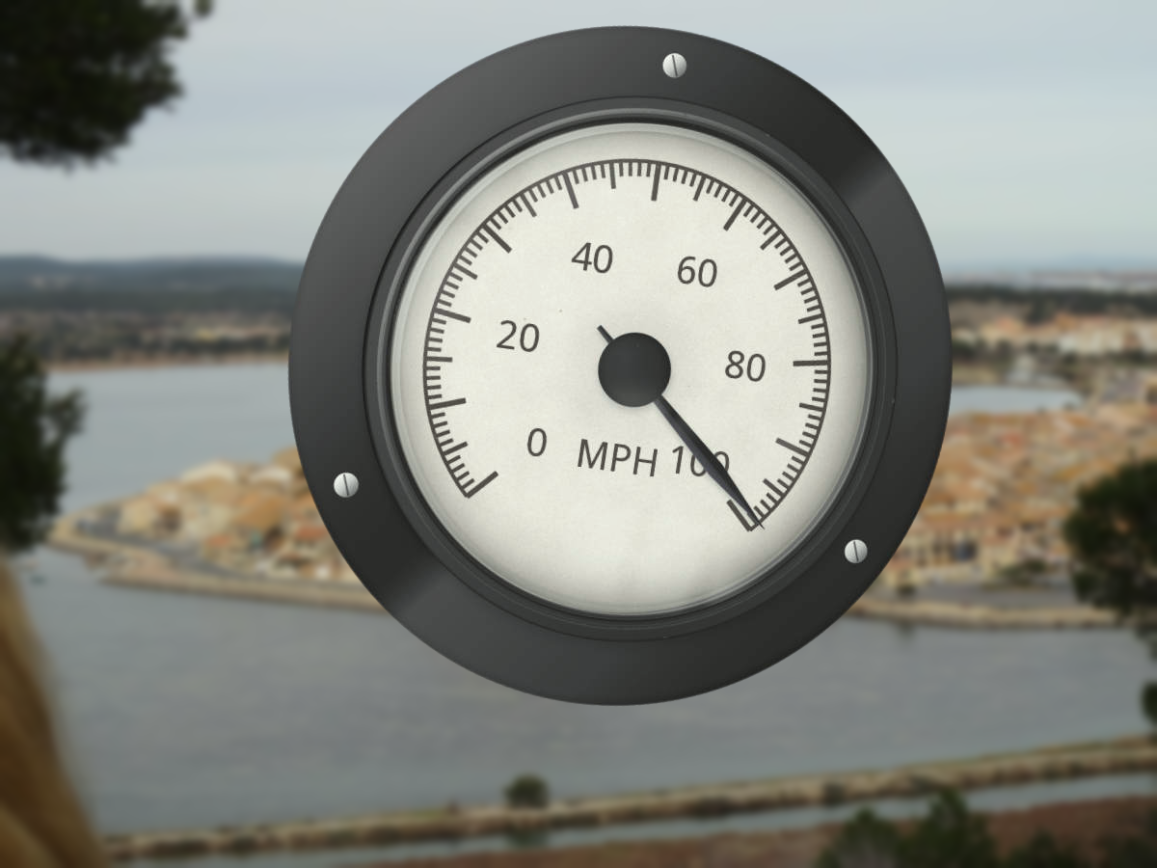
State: 99 (mph)
